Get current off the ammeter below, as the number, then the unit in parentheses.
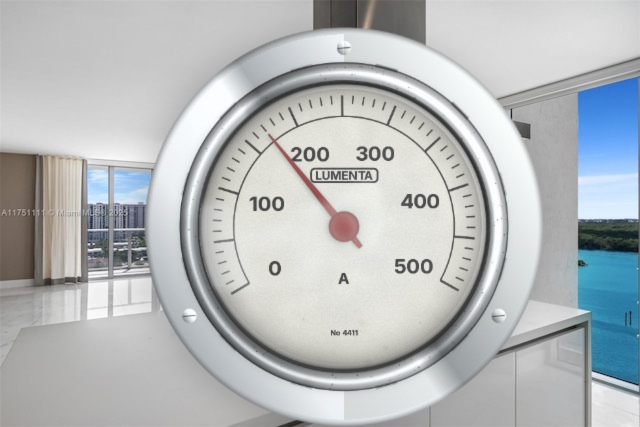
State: 170 (A)
